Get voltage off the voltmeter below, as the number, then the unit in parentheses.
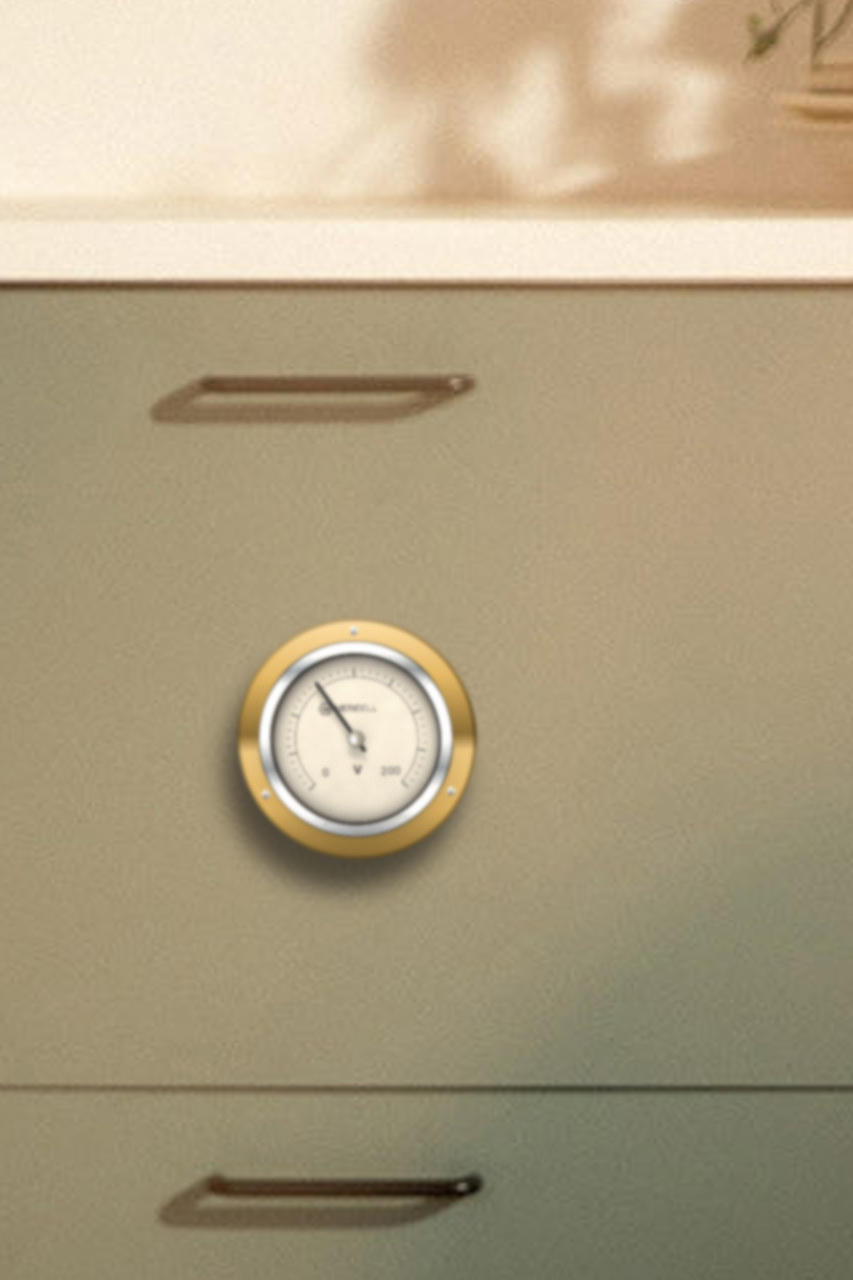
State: 75 (V)
